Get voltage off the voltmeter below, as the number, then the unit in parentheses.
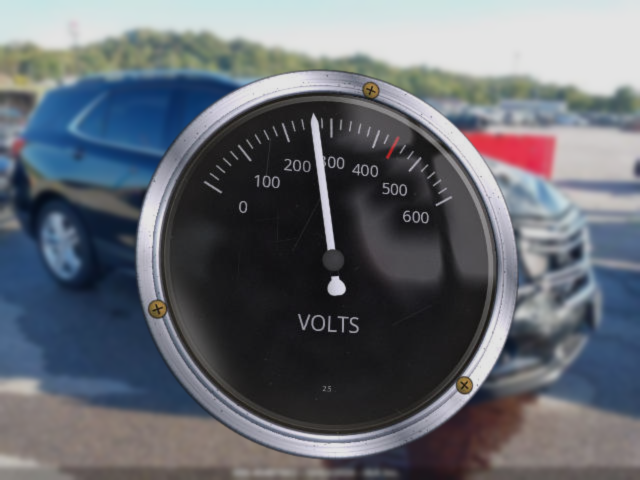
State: 260 (V)
